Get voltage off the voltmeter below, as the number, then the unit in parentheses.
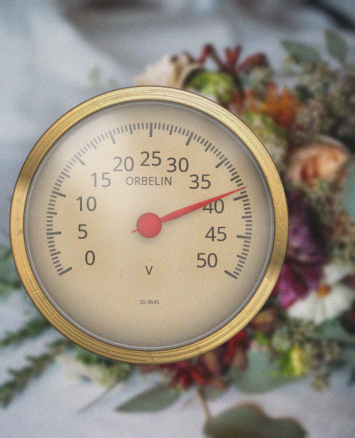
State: 39 (V)
